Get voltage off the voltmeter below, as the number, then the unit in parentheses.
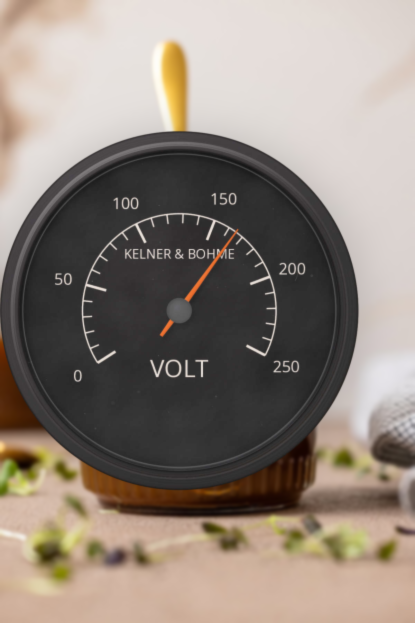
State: 165 (V)
